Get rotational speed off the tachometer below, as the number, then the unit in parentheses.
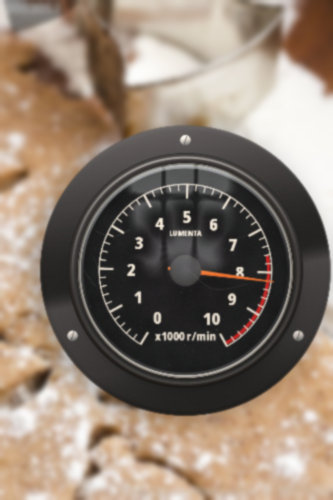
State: 8200 (rpm)
